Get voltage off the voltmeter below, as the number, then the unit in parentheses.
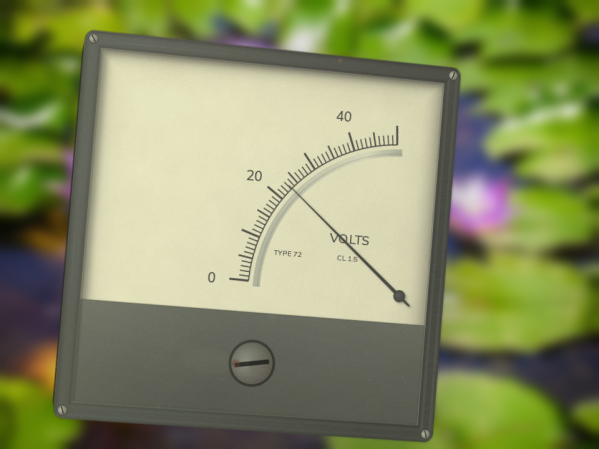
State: 23 (V)
